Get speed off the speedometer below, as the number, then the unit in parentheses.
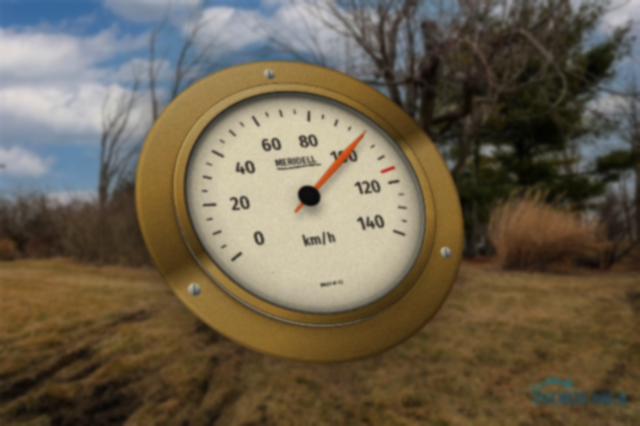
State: 100 (km/h)
